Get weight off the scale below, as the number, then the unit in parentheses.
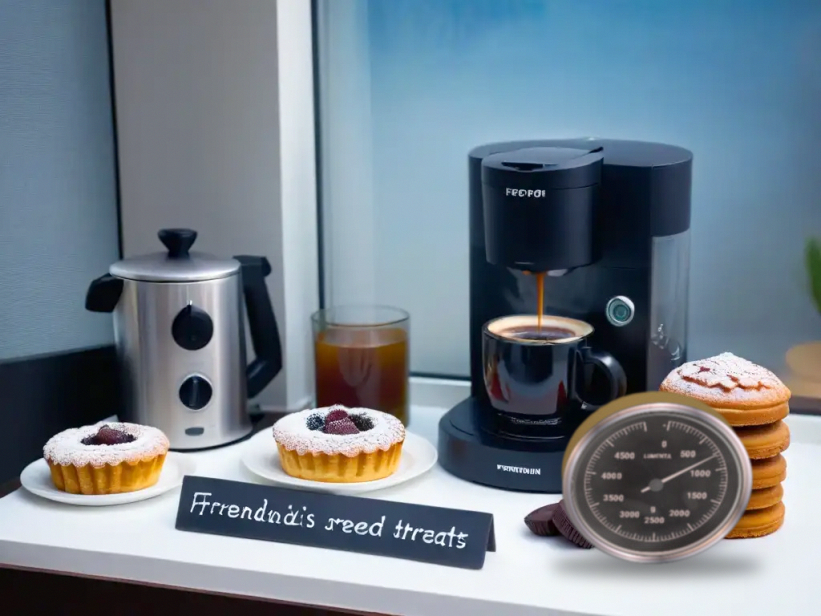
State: 750 (g)
